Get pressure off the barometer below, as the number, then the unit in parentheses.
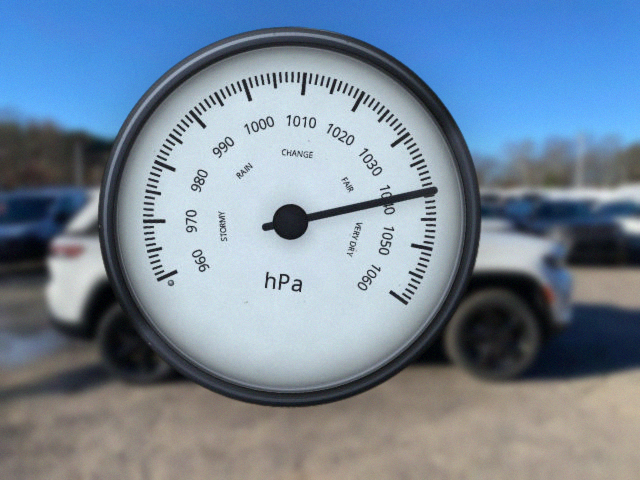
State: 1040 (hPa)
